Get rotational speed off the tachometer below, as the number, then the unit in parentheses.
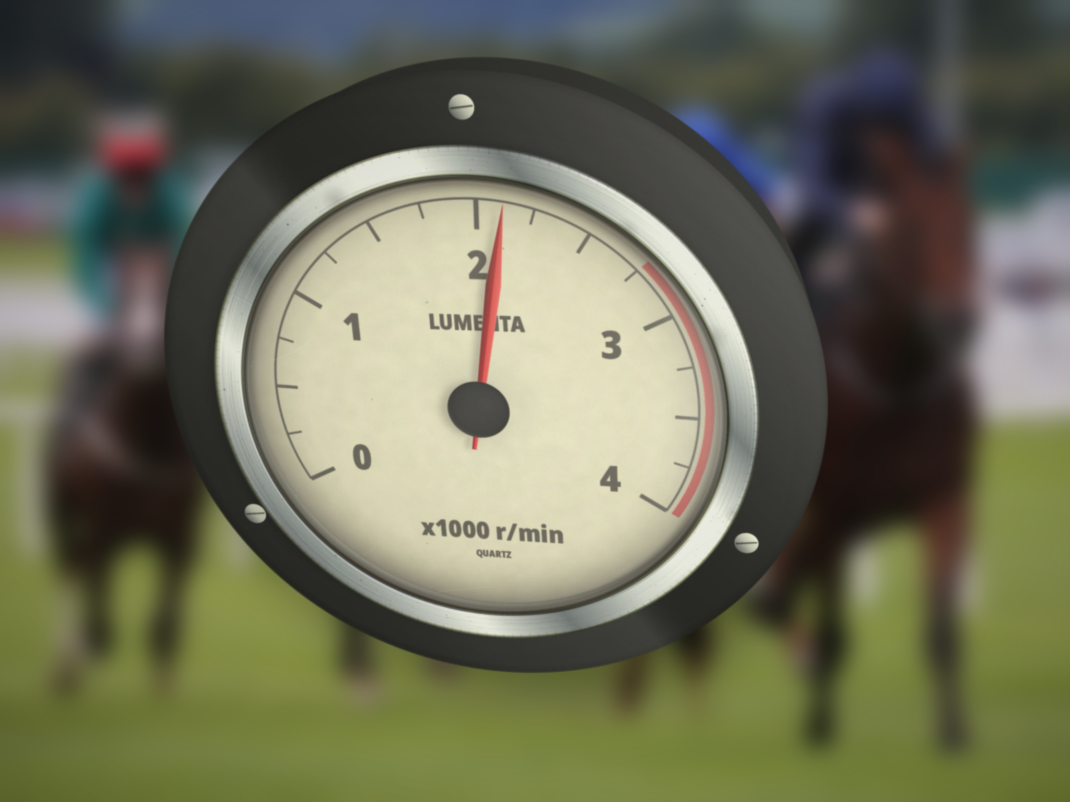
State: 2125 (rpm)
